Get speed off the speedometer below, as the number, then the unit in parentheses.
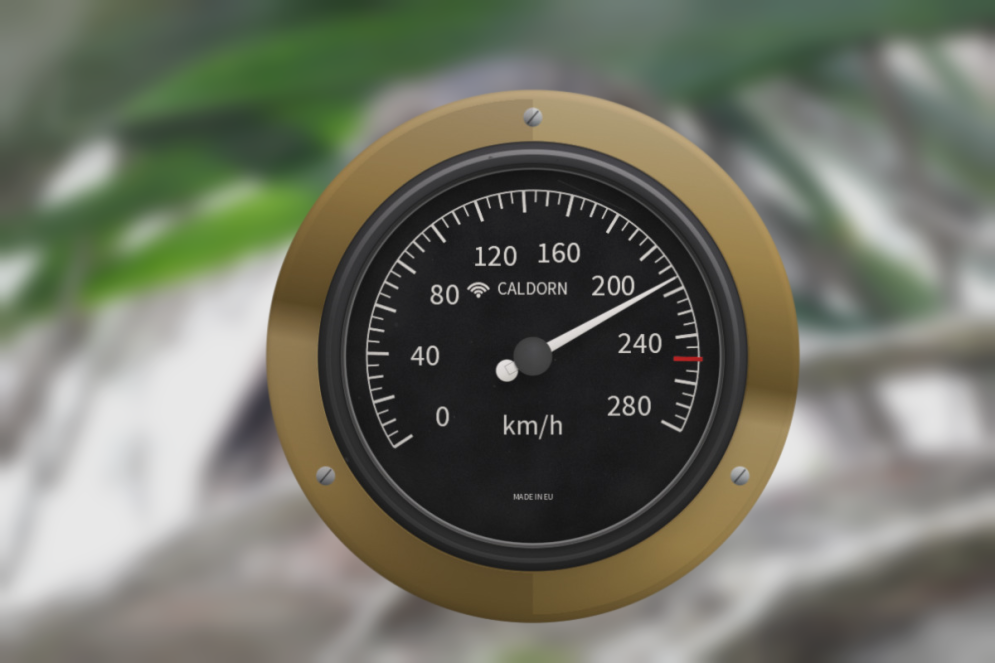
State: 215 (km/h)
